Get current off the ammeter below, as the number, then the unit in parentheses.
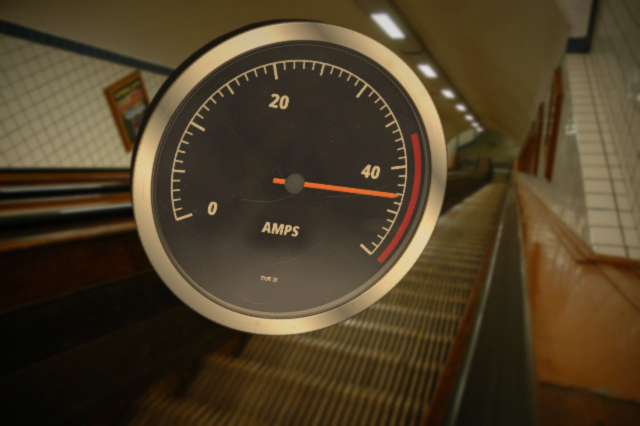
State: 43 (A)
